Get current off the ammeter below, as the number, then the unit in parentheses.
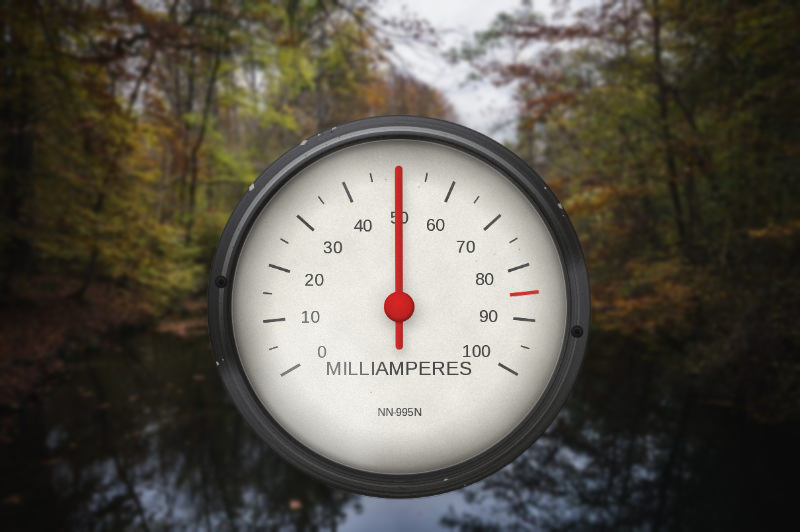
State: 50 (mA)
